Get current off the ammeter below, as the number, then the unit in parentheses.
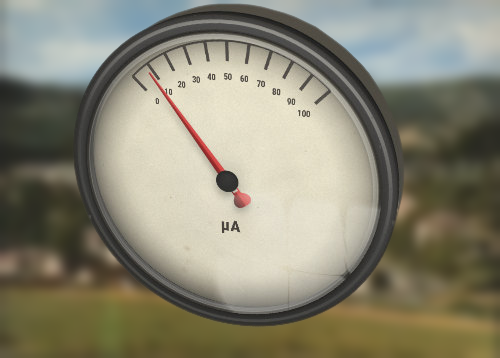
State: 10 (µA)
